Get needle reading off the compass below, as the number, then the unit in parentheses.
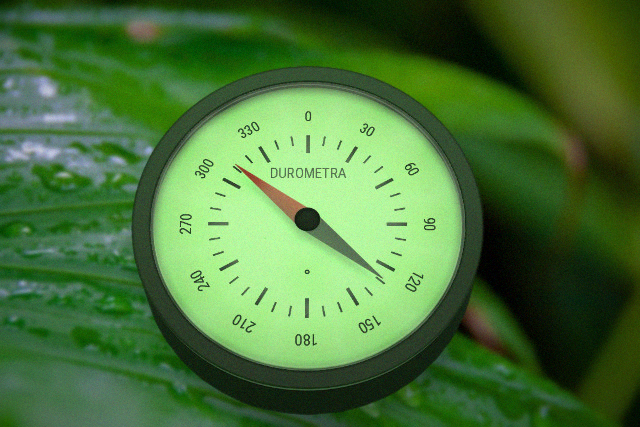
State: 310 (°)
